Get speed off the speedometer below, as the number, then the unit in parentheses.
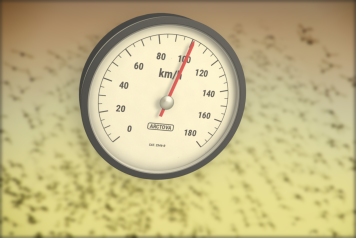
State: 100 (km/h)
